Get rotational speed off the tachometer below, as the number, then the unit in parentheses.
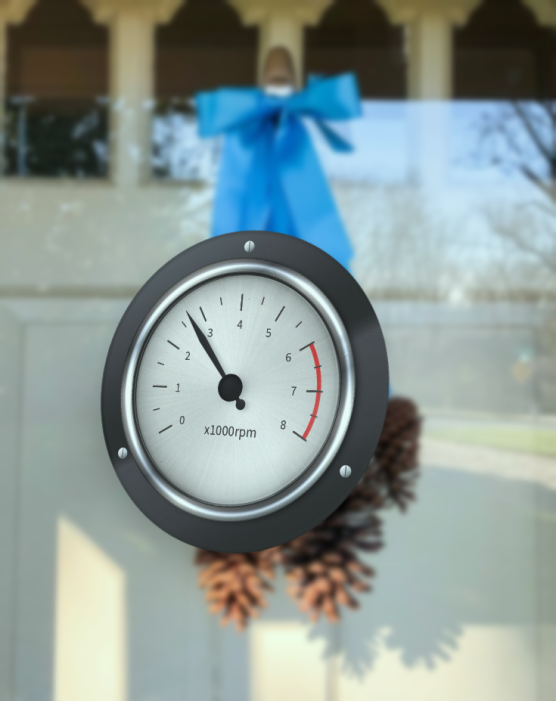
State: 2750 (rpm)
